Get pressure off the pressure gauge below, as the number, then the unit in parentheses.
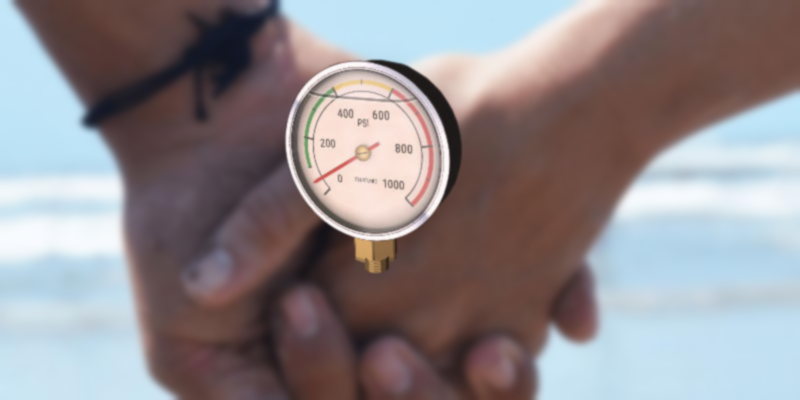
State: 50 (psi)
